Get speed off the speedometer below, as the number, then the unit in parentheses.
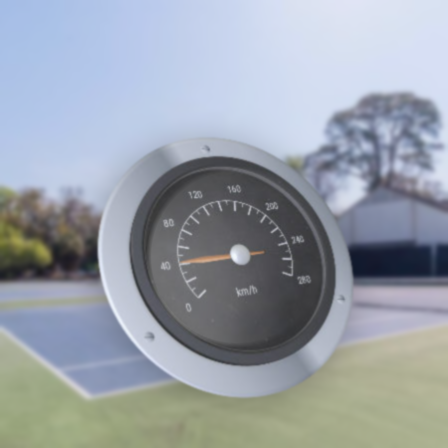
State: 40 (km/h)
